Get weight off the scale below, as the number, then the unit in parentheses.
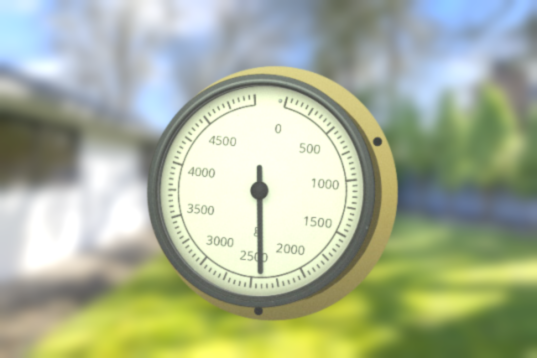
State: 2400 (g)
